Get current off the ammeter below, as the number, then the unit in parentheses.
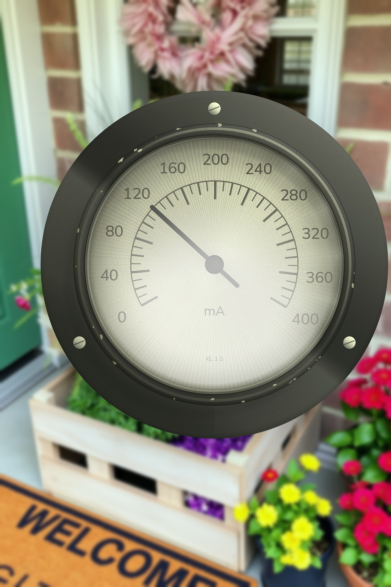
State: 120 (mA)
